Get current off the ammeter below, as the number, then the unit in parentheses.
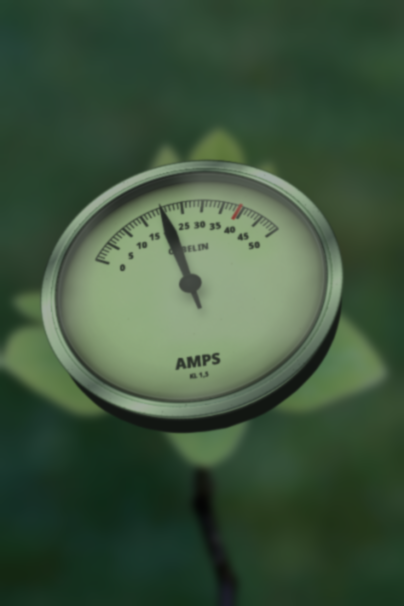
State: 20 (A)
